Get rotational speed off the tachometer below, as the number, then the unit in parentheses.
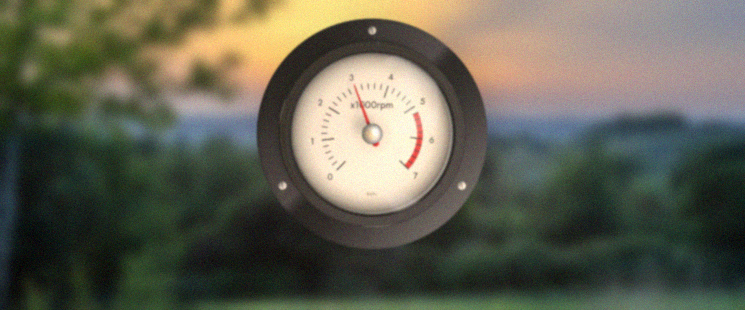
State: 3000 (rpm)
